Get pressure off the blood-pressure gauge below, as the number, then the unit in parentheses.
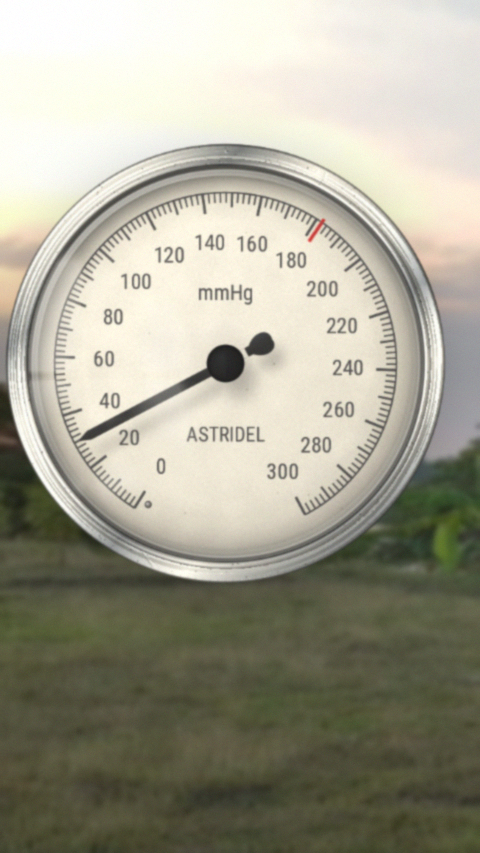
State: 30 (mmHg)
